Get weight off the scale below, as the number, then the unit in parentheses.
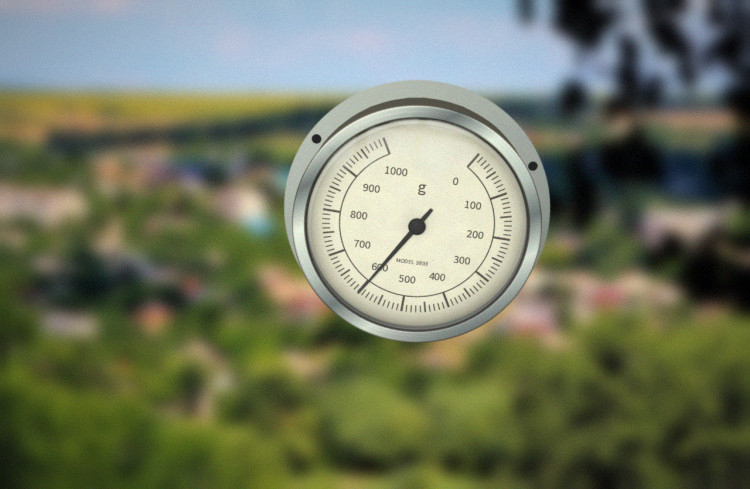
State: 600 (g)
